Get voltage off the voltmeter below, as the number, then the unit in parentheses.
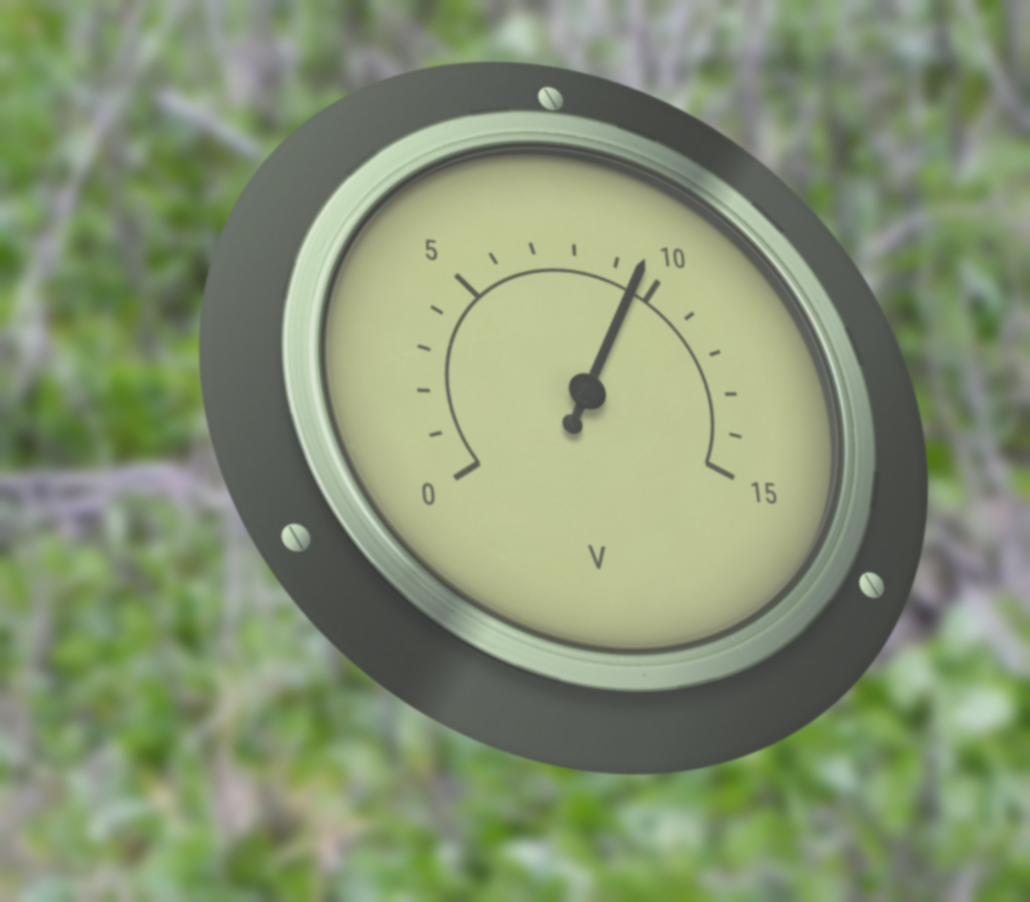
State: 9.5 (V)
